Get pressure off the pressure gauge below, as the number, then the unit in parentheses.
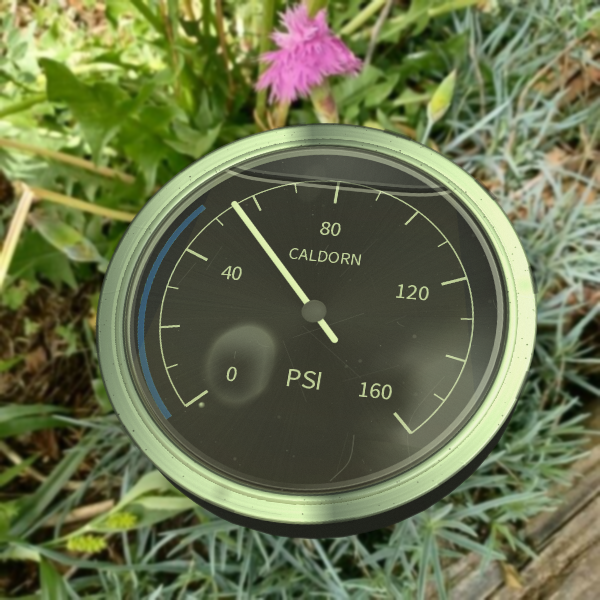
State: 55 (psi)
